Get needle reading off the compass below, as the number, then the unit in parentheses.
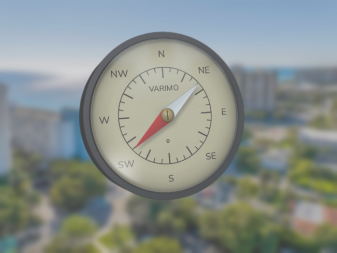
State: 230 (°)
